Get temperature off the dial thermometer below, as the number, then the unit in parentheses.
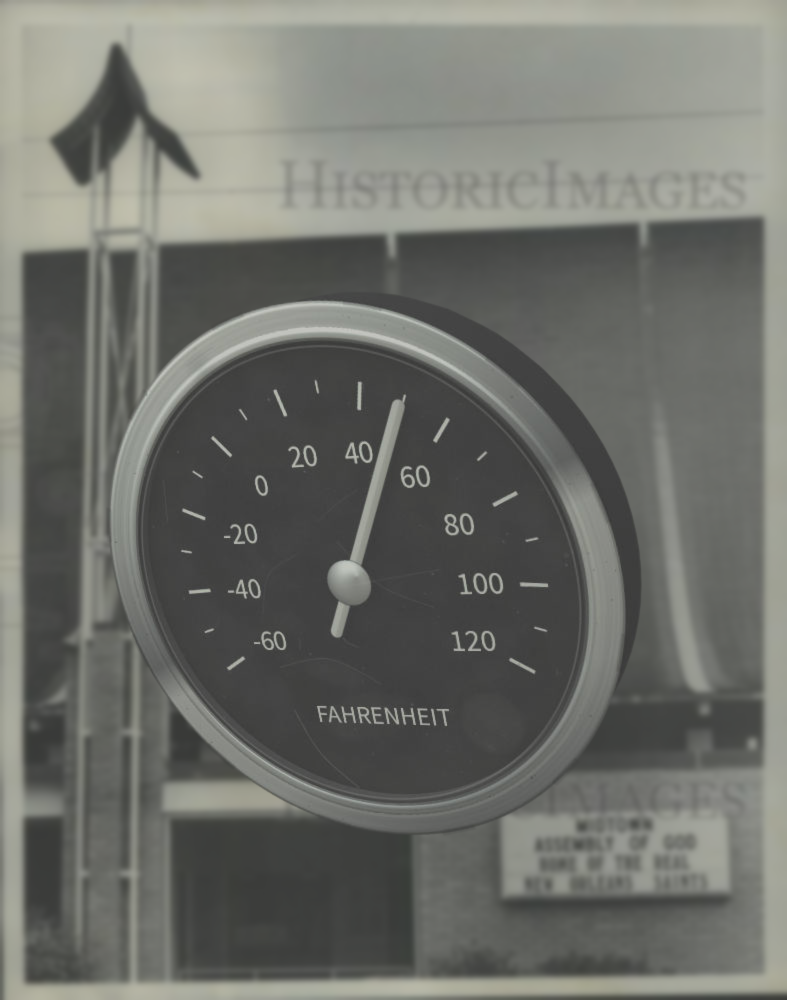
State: 50 (°F)
